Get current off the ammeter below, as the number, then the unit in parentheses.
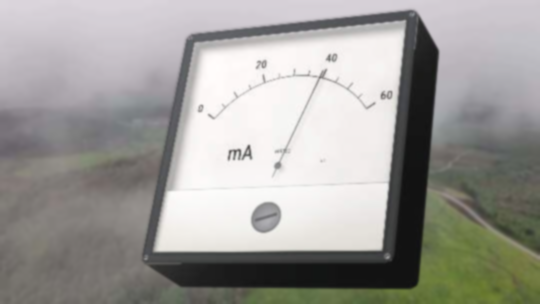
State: 40 (mA)
